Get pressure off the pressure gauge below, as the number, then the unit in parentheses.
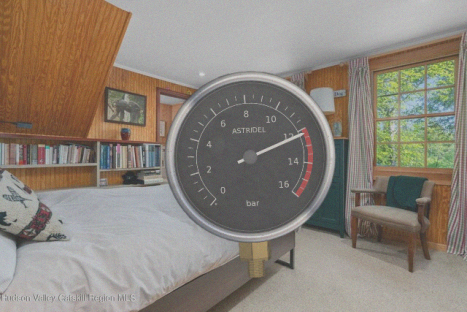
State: 12.25 (bar)
